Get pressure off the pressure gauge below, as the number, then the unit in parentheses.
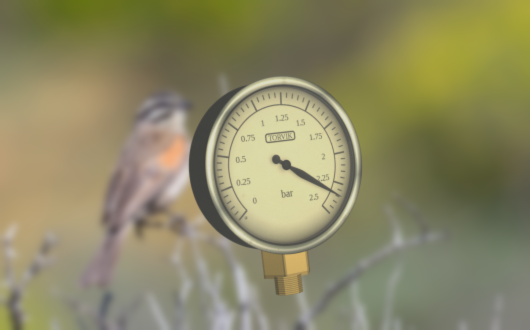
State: 2.35 (bar)
